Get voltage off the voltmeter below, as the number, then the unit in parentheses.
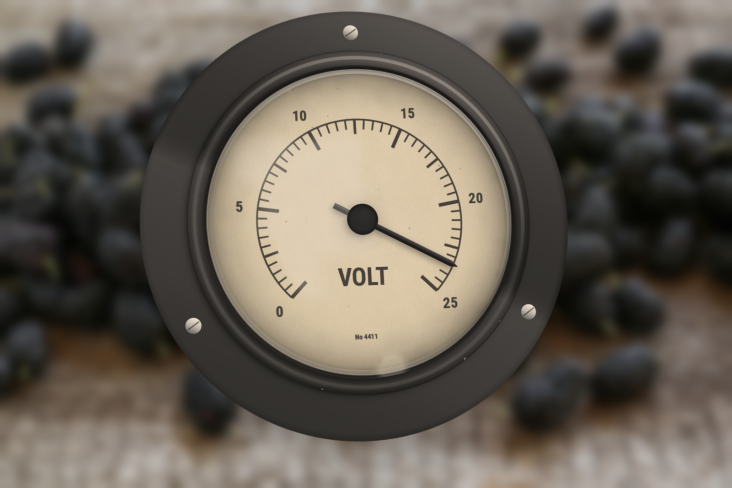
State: 23.5 (V)
